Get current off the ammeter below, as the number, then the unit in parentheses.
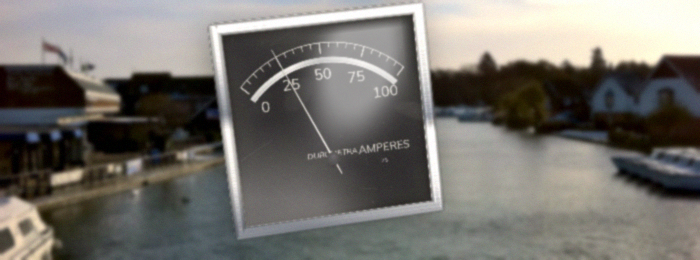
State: 25 (A)
